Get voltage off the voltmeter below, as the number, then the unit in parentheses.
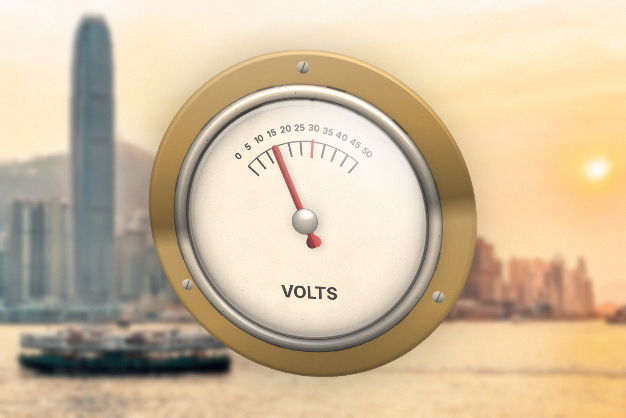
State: 15 (V)
